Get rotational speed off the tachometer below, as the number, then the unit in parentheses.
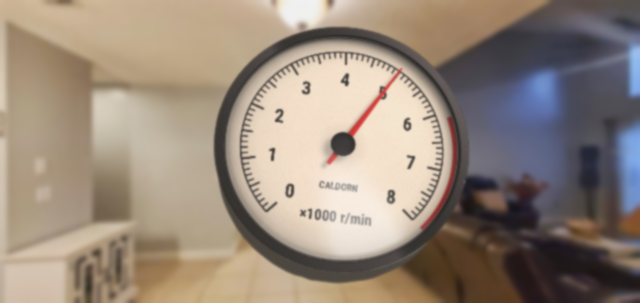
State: 5000 (rpm)
